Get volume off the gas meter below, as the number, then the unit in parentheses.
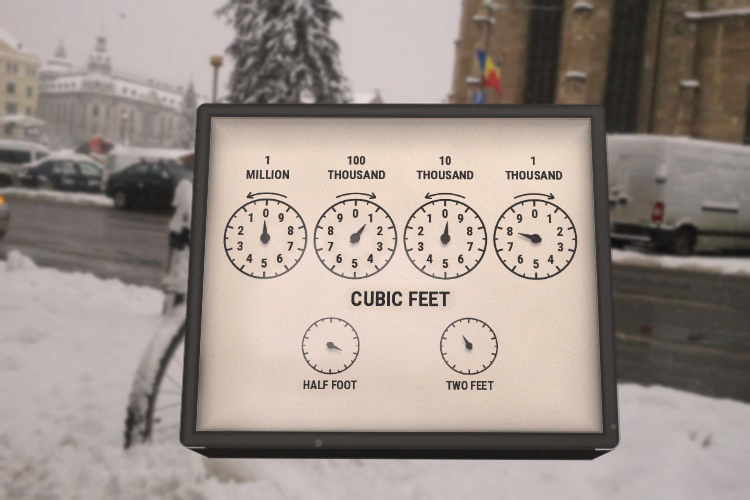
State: 9800 (ft³)
